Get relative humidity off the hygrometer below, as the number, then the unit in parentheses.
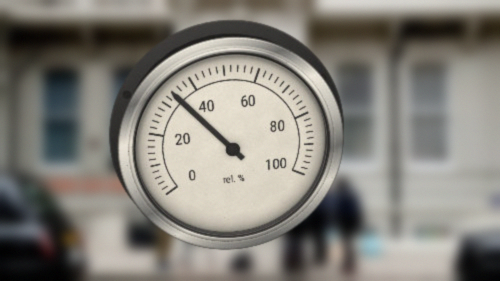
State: 34 (%)
